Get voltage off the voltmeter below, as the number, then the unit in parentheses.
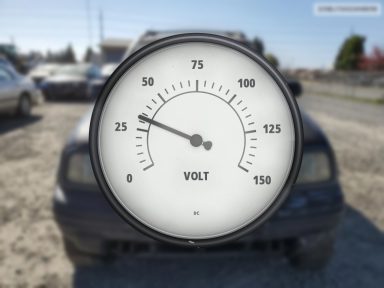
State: 32.5 (V)
